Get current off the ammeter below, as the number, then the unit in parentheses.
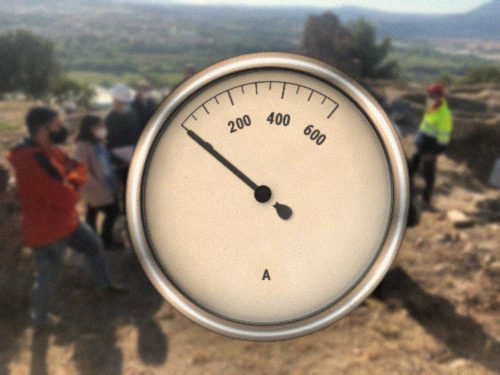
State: 0 (A)
